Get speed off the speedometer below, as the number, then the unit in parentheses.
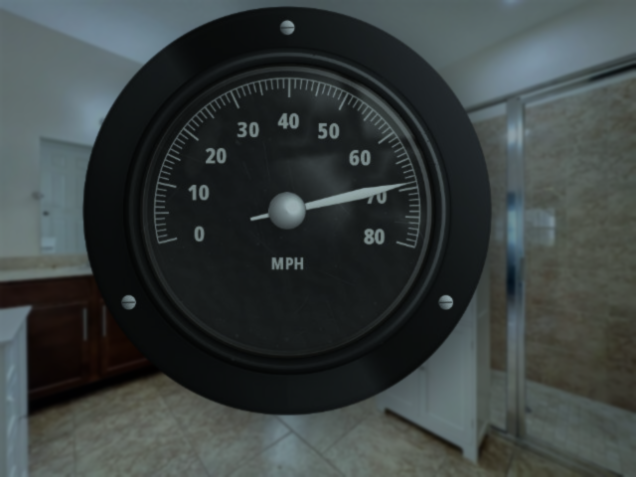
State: 69 (mph)
